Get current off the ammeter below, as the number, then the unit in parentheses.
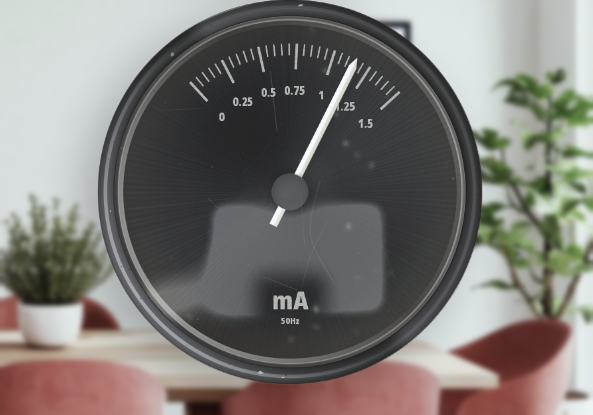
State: 1.15 (mA)
